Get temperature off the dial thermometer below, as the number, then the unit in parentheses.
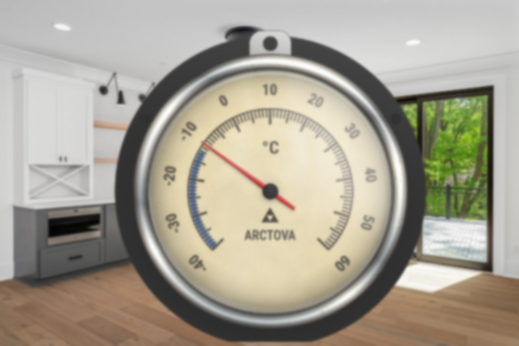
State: -10 (°C)
